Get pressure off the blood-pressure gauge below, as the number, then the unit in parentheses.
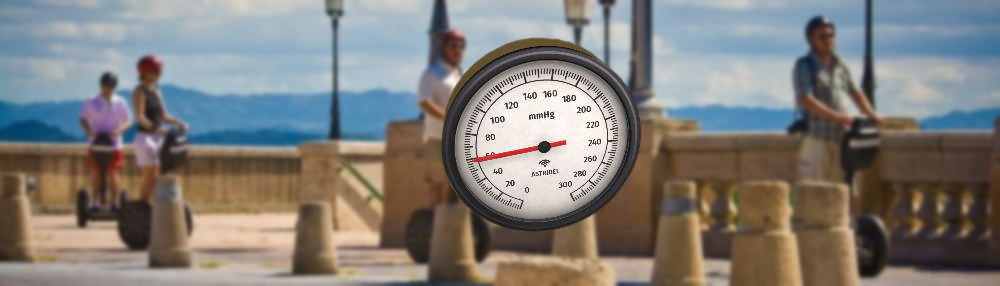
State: 60 (mmHg)
